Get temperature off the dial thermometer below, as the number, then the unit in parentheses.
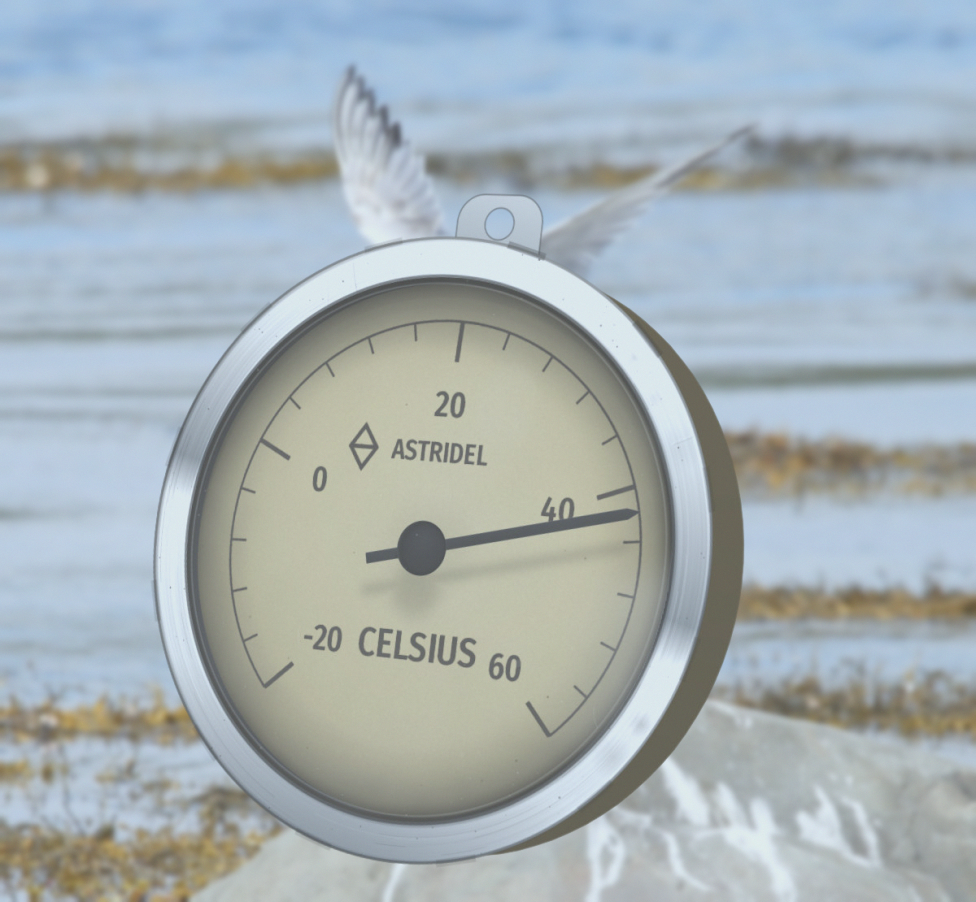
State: 42 (°C)
